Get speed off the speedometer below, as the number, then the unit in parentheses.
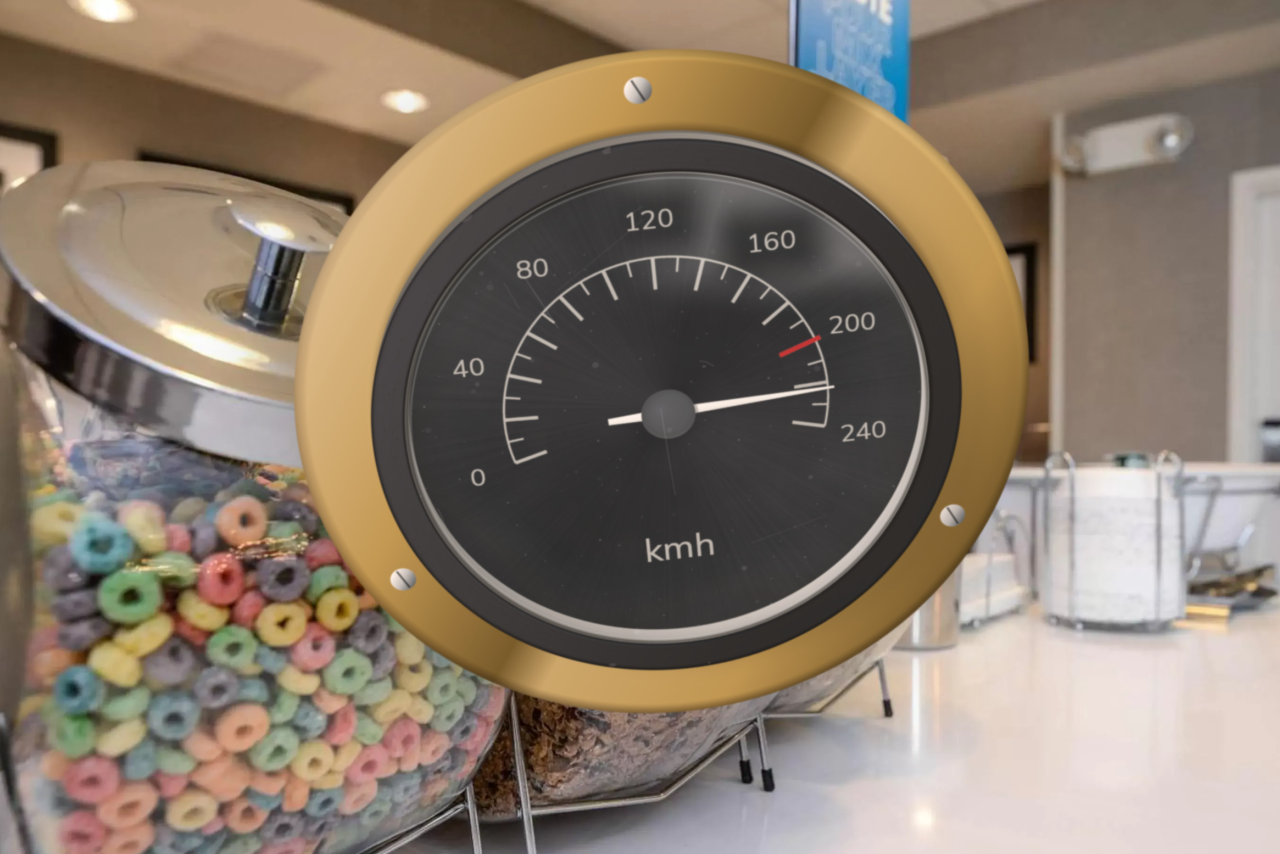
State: 220 (km/h)
